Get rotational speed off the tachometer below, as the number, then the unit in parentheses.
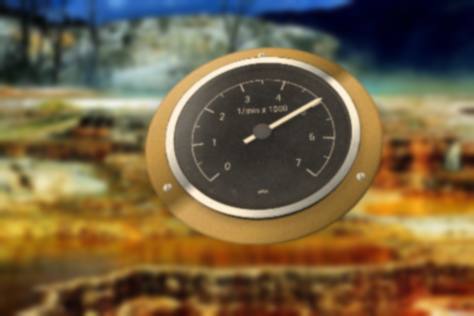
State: 5000 (rpm)
